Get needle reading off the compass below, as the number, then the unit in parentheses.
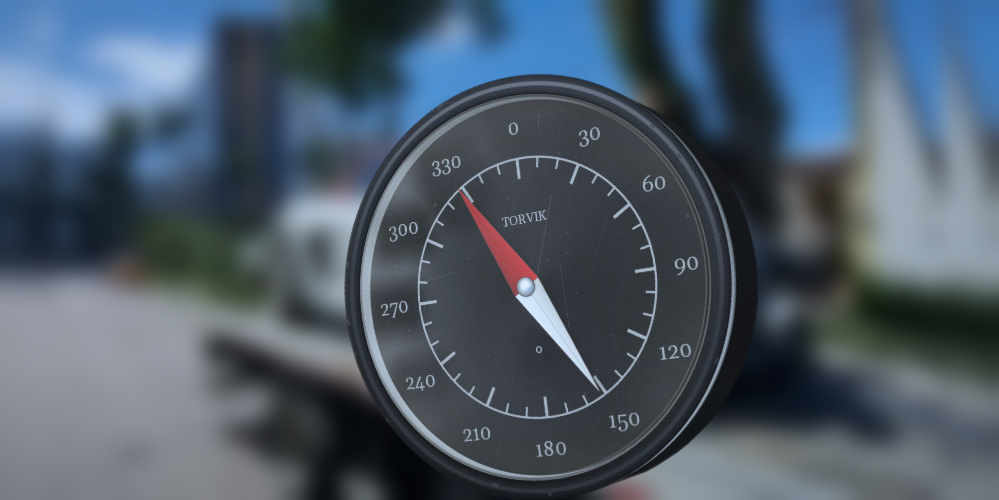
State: 330 (°)
